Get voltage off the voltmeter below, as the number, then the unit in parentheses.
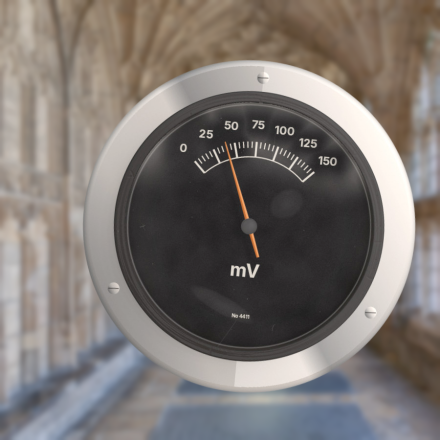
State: 40 (mV)
